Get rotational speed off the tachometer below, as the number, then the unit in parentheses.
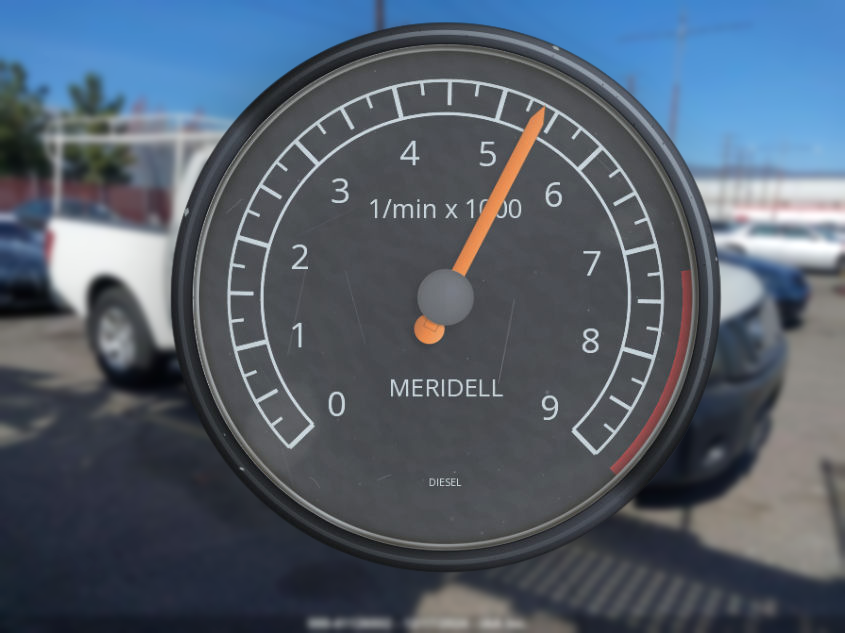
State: 5375 (rpm)
